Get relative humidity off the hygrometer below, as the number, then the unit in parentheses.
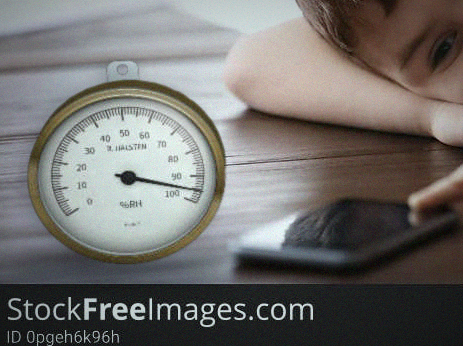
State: 95 (%)
